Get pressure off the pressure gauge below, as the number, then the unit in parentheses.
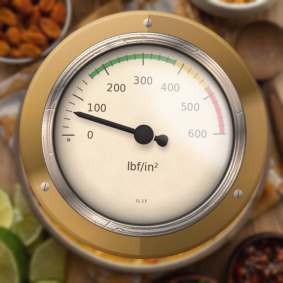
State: 60 (psi)
